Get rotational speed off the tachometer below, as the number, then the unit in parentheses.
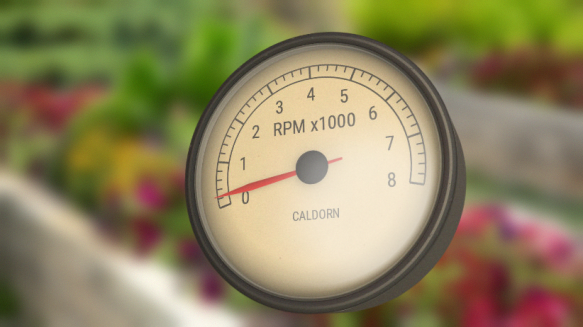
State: 200 (rpm)
